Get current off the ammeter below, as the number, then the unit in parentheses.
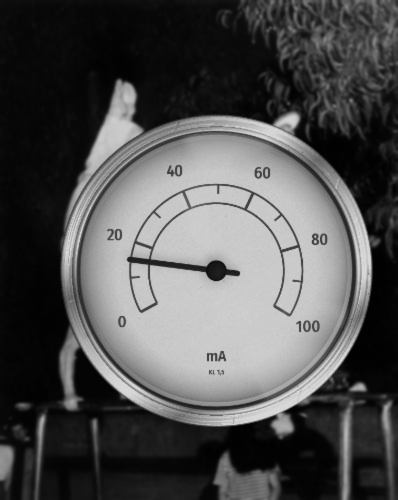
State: 15 (mA)
